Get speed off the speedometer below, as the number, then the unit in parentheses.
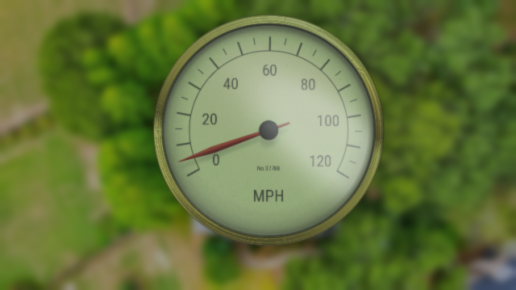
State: 5 (mph)
